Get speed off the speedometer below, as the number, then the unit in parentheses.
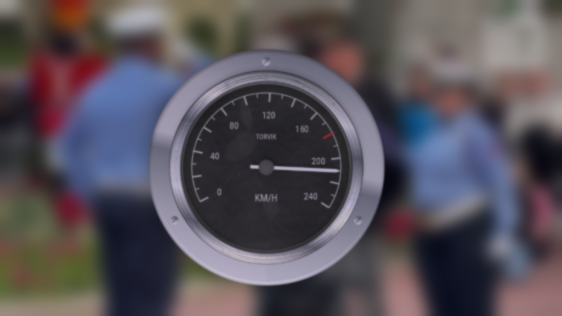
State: 210 (km/h)
